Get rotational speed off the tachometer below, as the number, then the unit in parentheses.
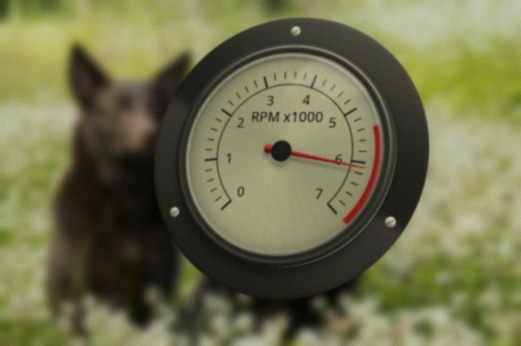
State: 6100 (rpm)
